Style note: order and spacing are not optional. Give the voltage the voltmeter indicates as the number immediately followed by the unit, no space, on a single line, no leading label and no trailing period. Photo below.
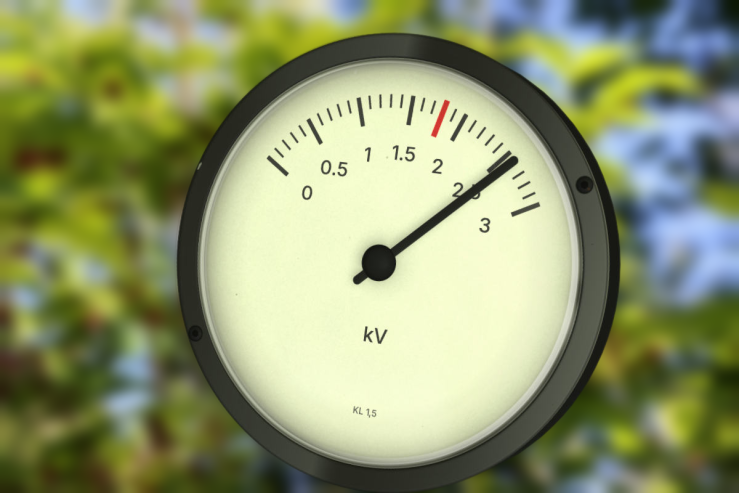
2.6kV
